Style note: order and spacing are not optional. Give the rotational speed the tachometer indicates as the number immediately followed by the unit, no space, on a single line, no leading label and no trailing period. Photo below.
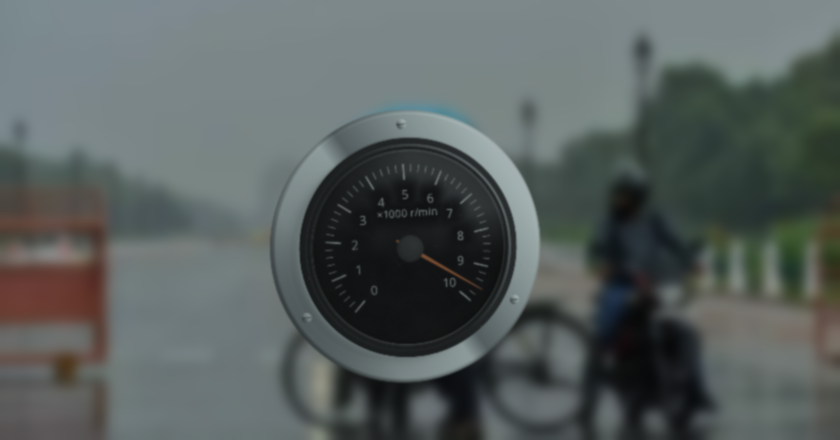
9600rpm
